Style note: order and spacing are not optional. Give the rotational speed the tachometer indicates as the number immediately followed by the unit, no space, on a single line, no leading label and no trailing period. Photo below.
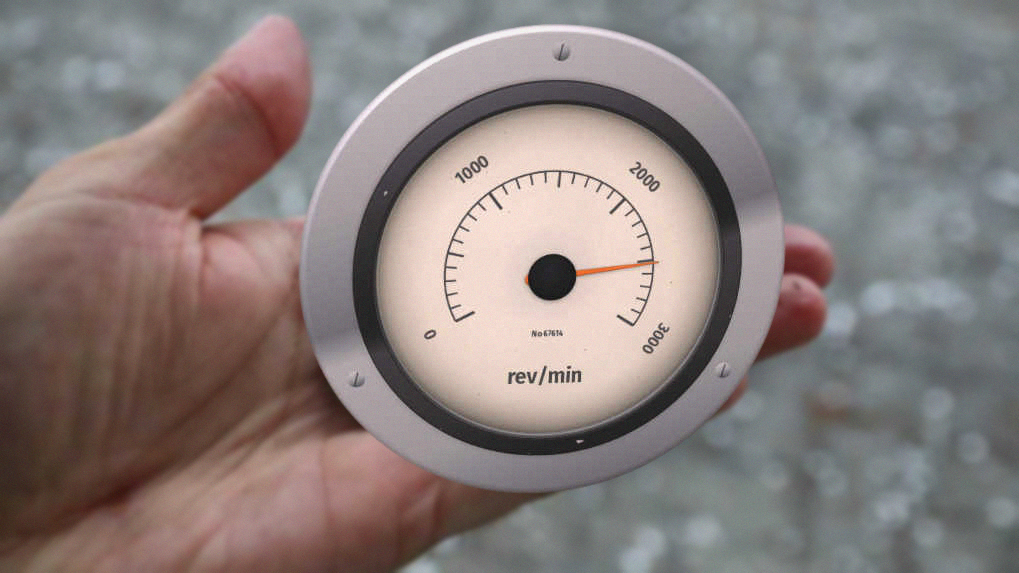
2500rpm
